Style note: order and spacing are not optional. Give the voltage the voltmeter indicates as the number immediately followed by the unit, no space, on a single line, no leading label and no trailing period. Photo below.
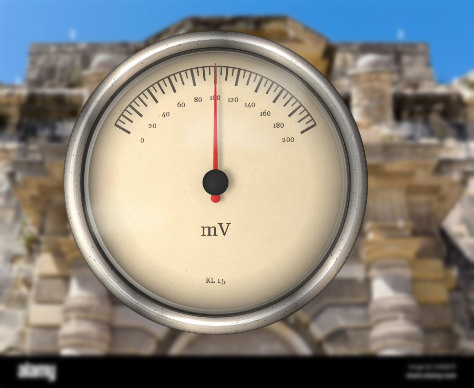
100mV
